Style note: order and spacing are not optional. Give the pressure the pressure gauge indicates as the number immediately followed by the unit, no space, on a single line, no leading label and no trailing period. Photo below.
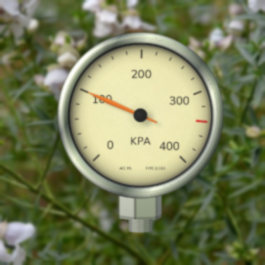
100kPa
